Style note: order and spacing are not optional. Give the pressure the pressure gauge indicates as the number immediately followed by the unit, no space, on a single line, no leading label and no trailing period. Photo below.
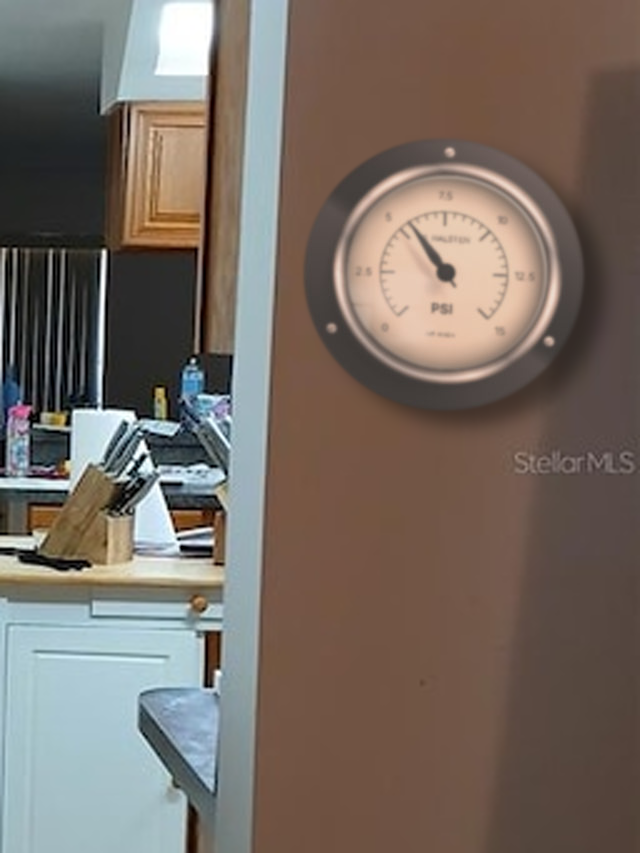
5.5psi
